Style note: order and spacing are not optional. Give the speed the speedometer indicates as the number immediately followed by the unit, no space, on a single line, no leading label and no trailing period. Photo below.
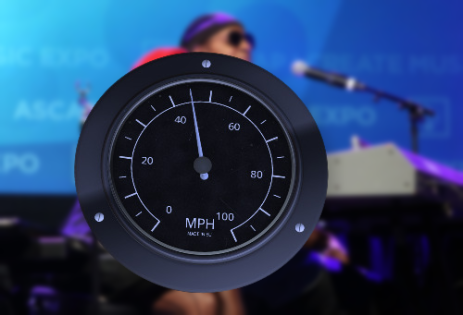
45mph
